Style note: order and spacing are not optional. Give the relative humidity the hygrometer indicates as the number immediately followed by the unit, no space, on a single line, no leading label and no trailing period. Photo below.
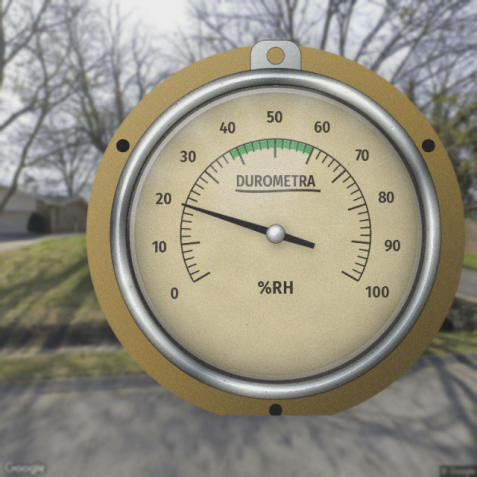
20%
